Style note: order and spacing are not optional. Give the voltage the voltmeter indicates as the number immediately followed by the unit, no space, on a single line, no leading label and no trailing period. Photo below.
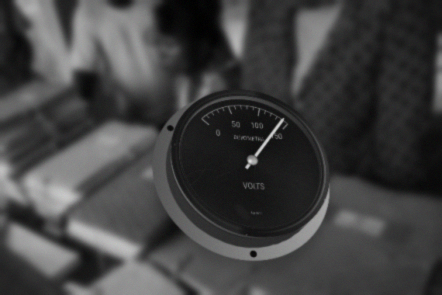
140V
